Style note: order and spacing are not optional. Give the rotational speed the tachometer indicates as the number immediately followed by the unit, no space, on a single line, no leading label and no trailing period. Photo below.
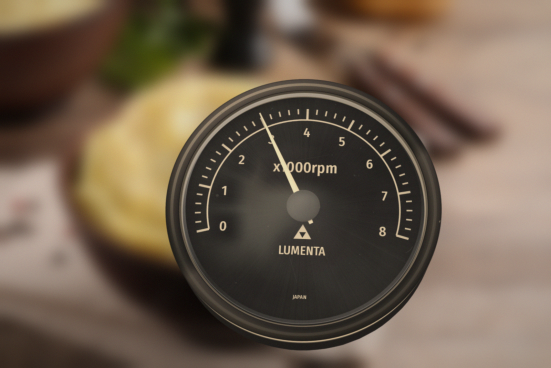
3000rpm
